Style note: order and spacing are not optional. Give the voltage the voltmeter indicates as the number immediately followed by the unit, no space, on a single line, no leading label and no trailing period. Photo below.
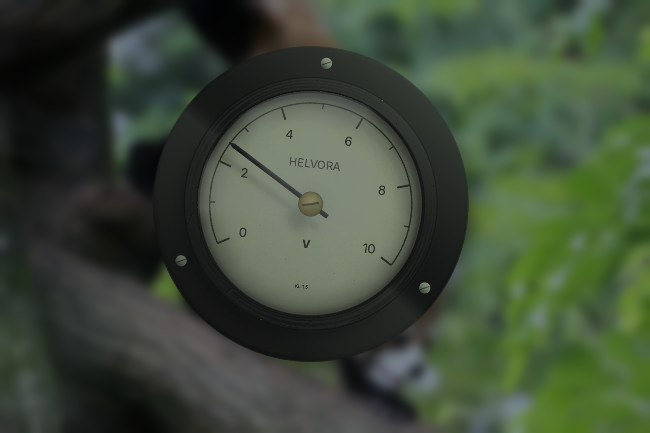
2.5V
